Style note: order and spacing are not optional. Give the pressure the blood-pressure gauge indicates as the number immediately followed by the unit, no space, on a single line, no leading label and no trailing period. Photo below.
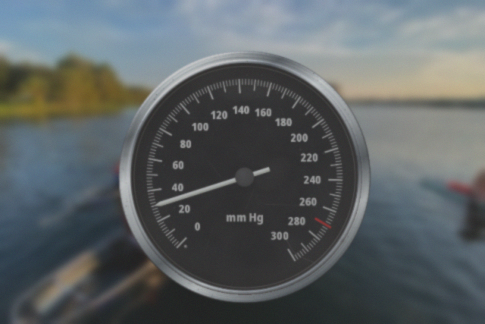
30mmHg
